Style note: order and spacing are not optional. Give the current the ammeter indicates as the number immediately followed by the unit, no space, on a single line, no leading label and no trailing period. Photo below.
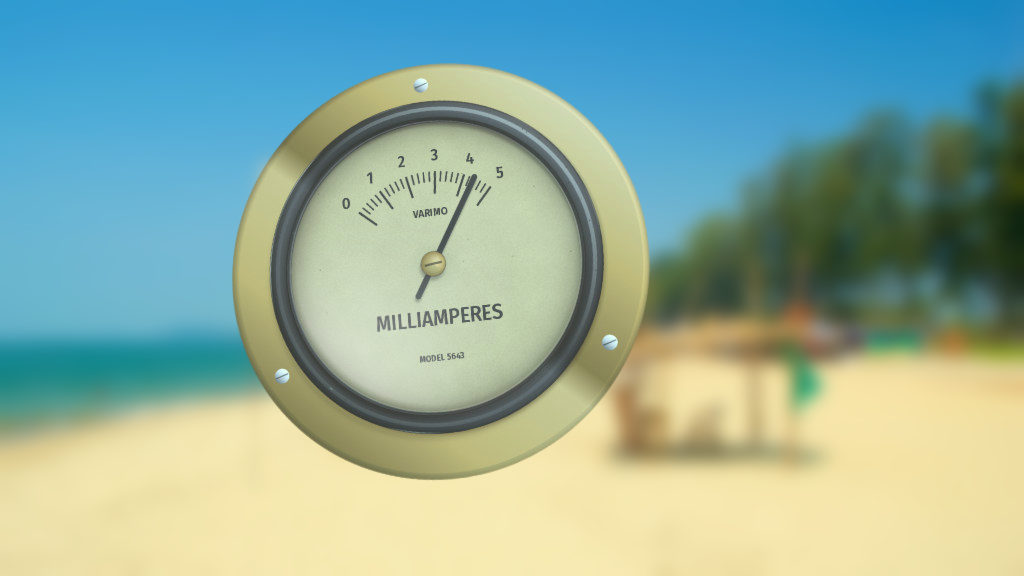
4.4mA
